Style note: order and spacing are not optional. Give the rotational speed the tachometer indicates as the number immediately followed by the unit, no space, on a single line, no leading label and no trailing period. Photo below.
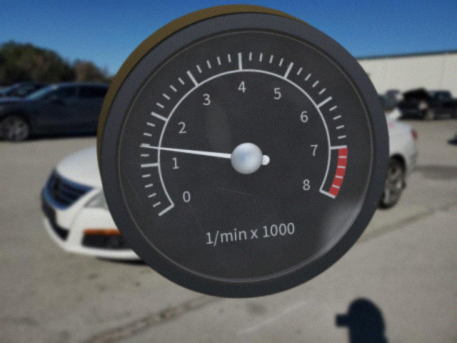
1400rpm
